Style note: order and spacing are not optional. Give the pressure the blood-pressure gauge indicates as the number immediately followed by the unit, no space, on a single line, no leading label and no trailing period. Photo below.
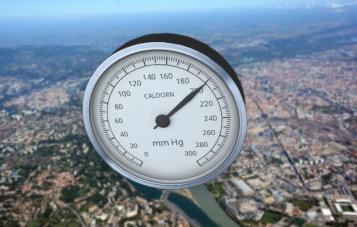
200mmHg
